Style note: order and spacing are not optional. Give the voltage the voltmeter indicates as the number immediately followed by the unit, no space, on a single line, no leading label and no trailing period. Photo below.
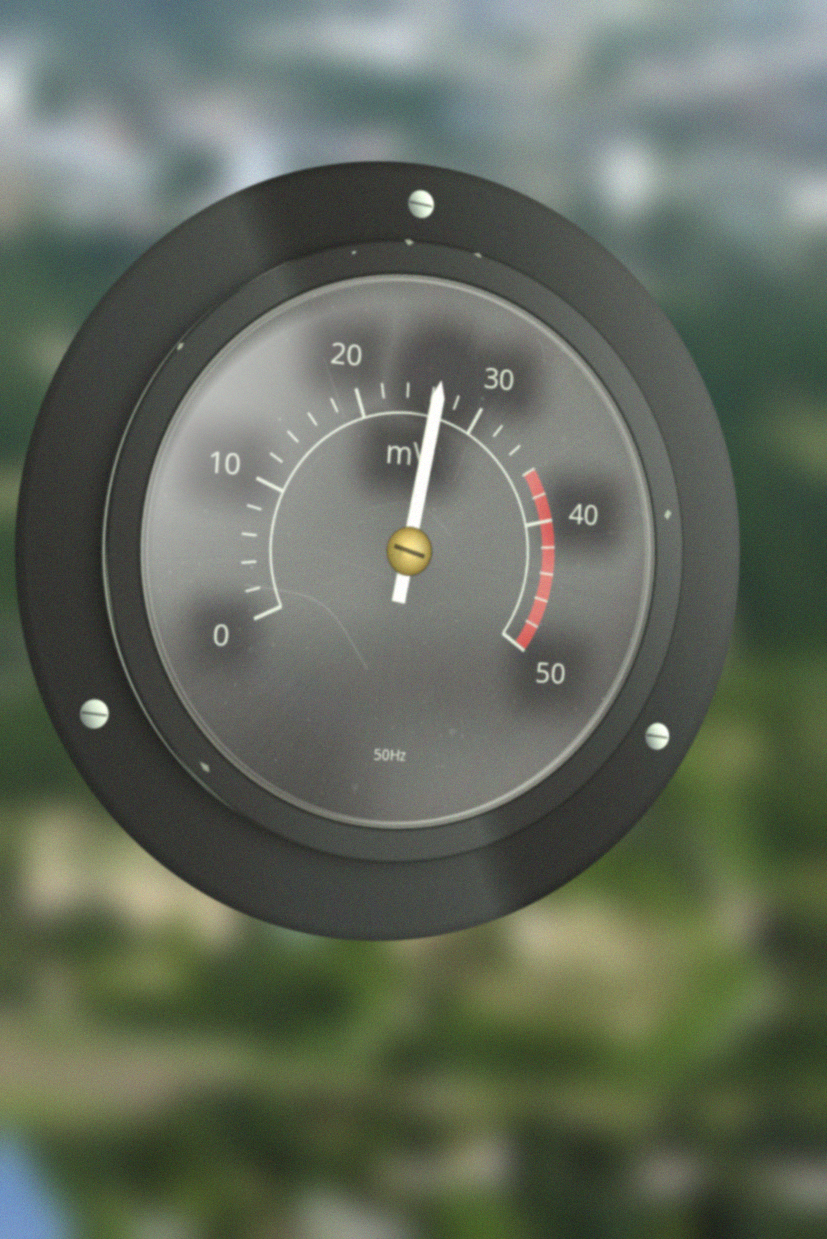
26mV
